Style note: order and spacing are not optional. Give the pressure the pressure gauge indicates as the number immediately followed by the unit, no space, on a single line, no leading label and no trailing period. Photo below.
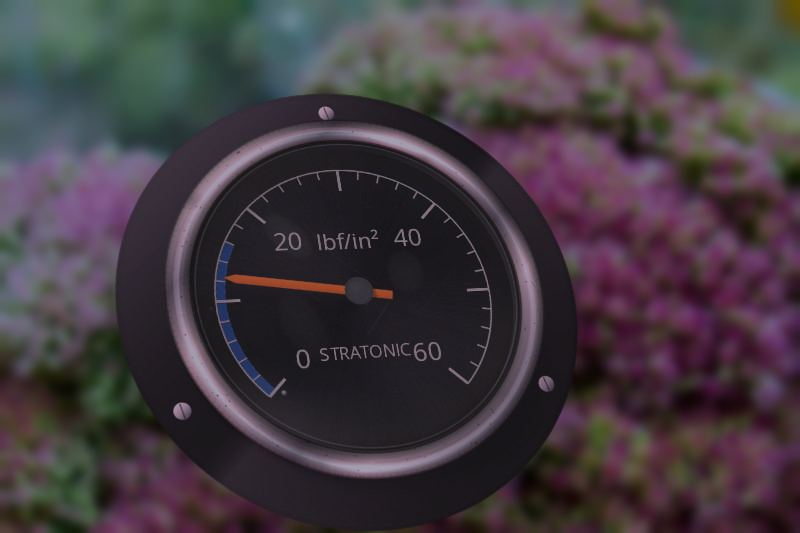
12psi
